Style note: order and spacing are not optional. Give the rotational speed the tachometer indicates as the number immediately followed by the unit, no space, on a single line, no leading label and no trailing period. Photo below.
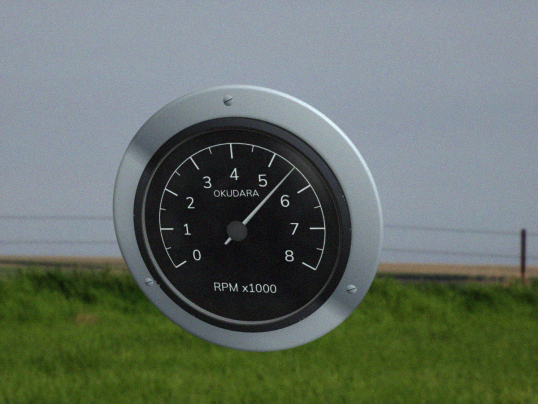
5500rpm
